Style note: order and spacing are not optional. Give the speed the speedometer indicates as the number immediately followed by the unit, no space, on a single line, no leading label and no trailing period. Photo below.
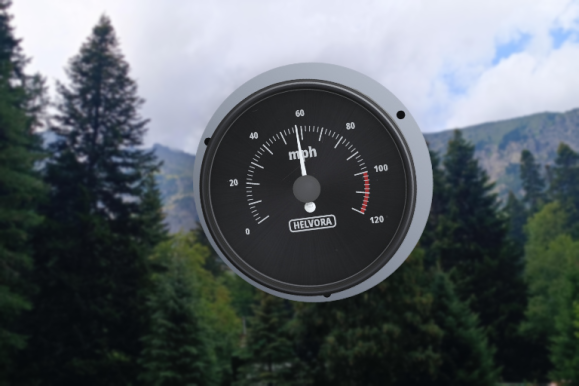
58mph
